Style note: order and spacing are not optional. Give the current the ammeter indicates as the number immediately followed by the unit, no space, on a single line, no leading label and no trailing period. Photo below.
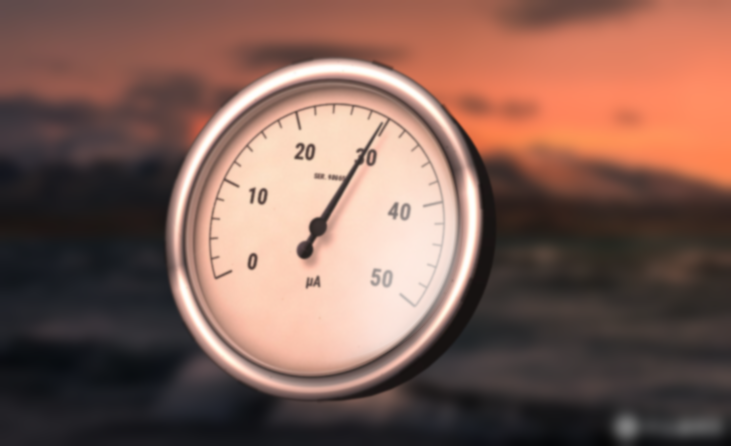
30µA
